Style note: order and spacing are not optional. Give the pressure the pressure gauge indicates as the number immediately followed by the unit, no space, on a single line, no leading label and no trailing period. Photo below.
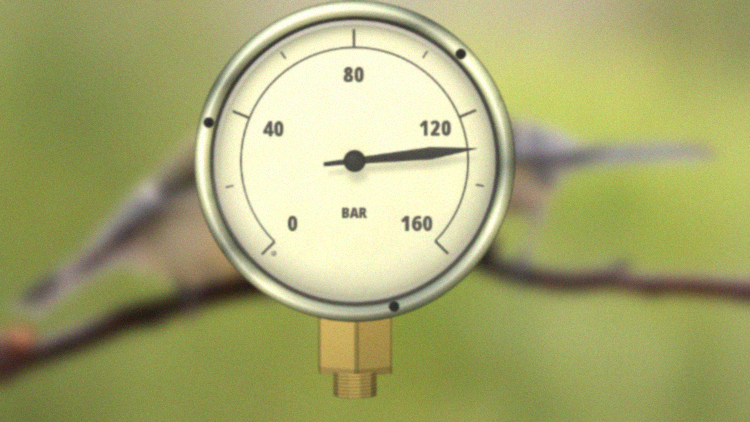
130bar
